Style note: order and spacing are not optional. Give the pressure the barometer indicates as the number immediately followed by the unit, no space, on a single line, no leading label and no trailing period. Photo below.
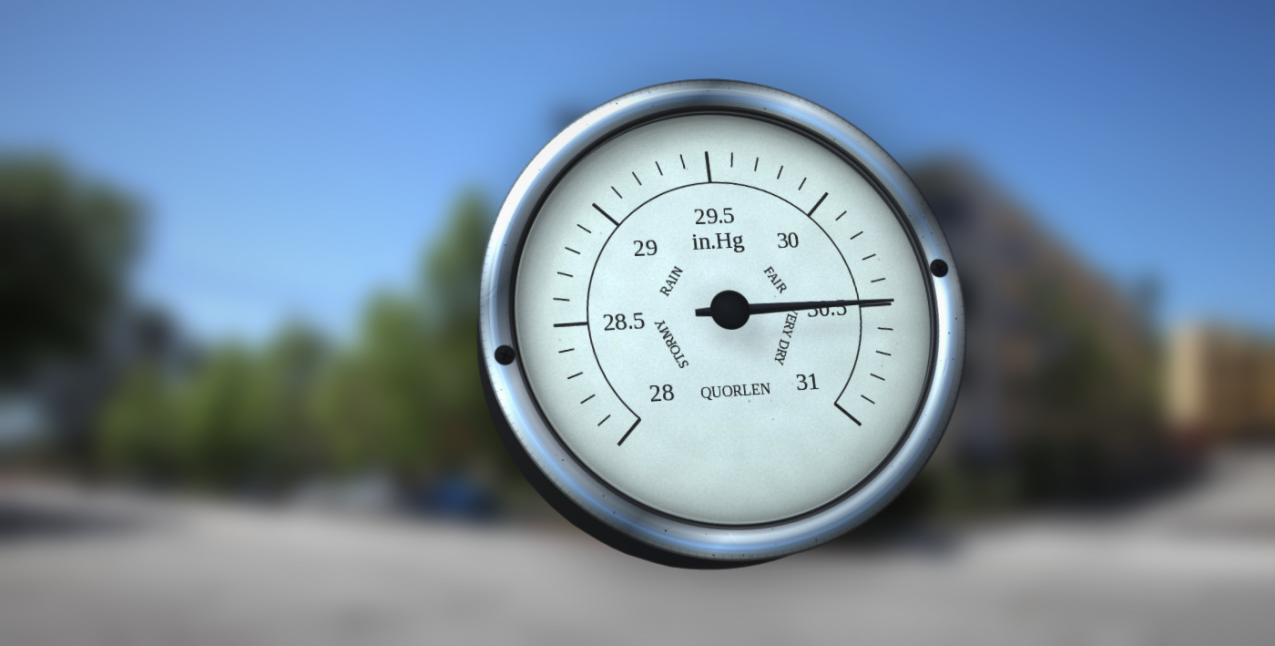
30.5inHg
